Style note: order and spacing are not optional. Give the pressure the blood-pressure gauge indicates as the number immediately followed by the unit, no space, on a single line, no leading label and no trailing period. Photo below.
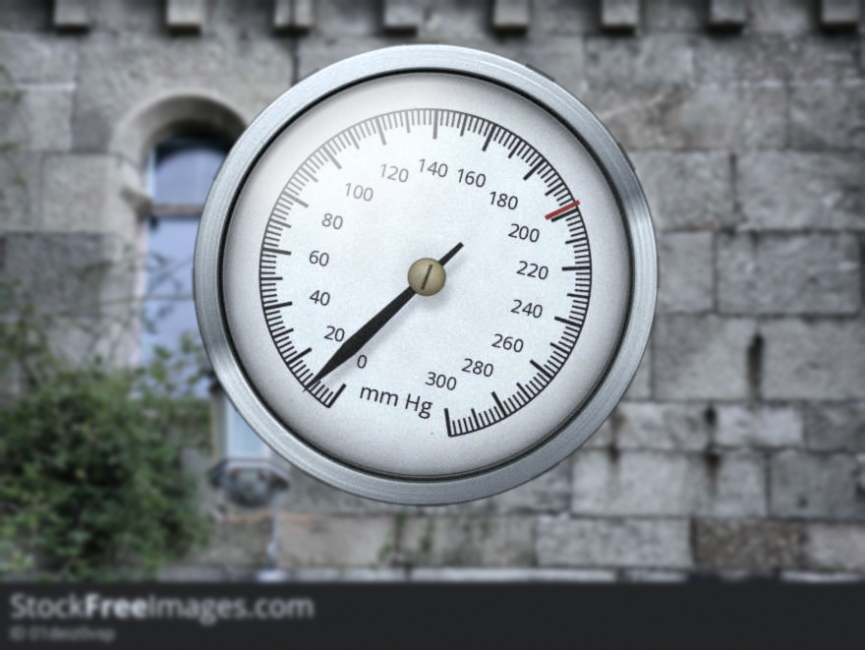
10mmHg
